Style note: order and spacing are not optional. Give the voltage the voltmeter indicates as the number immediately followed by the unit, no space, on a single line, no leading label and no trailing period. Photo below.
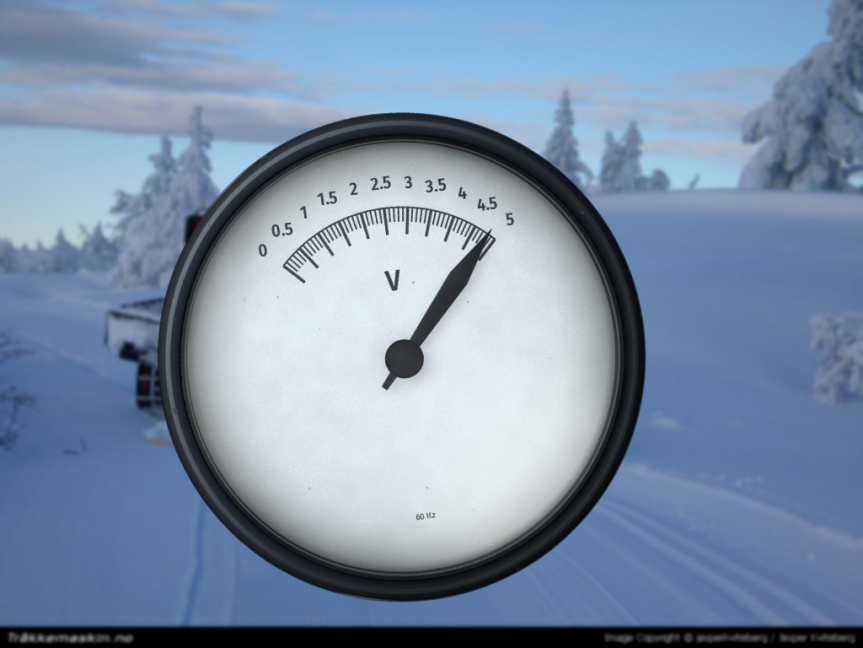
4.8V
